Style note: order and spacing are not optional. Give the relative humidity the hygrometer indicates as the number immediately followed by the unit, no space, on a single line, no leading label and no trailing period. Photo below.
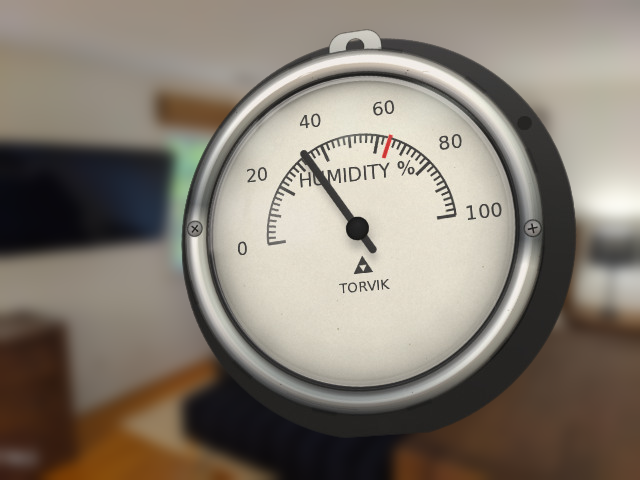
34%
